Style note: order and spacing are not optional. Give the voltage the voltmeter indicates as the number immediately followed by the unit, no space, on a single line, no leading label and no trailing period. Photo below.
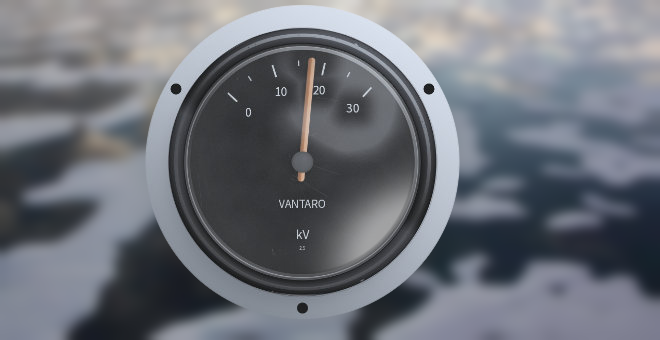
17.5kV
